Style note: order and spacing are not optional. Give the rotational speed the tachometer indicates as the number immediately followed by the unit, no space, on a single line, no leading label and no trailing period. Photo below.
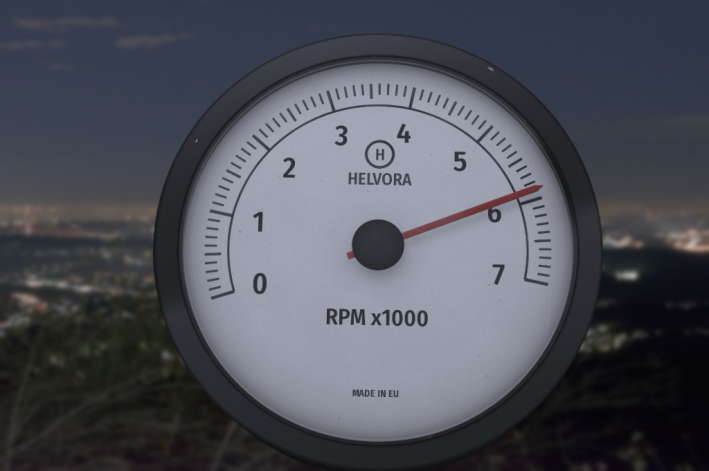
5900rpm
